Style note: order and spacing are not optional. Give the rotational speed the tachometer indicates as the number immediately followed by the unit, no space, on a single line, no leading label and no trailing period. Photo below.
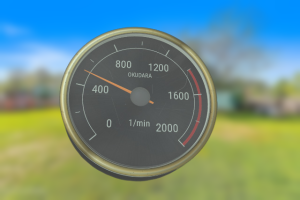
500rpm
